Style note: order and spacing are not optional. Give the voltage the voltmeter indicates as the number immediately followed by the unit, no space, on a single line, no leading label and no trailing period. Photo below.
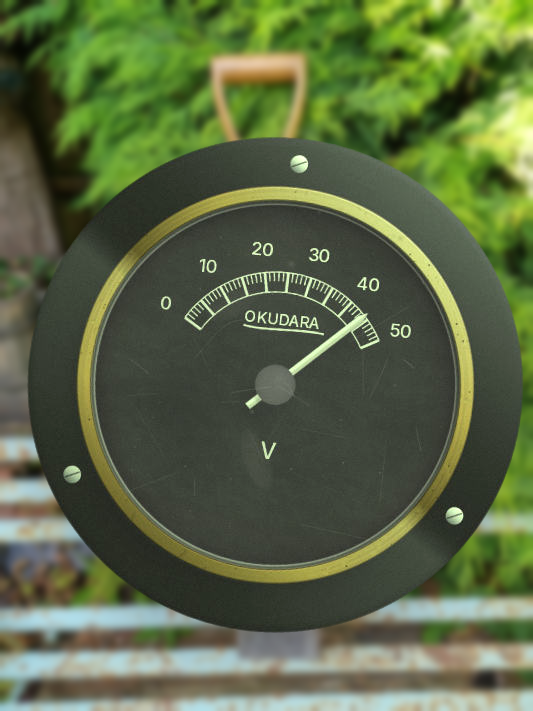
44V
